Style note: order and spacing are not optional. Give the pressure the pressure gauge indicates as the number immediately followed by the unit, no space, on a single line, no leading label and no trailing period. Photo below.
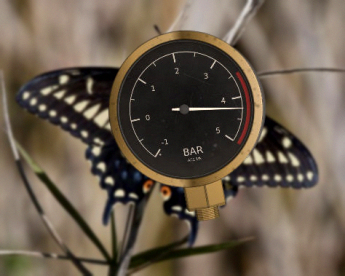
4.25bar
